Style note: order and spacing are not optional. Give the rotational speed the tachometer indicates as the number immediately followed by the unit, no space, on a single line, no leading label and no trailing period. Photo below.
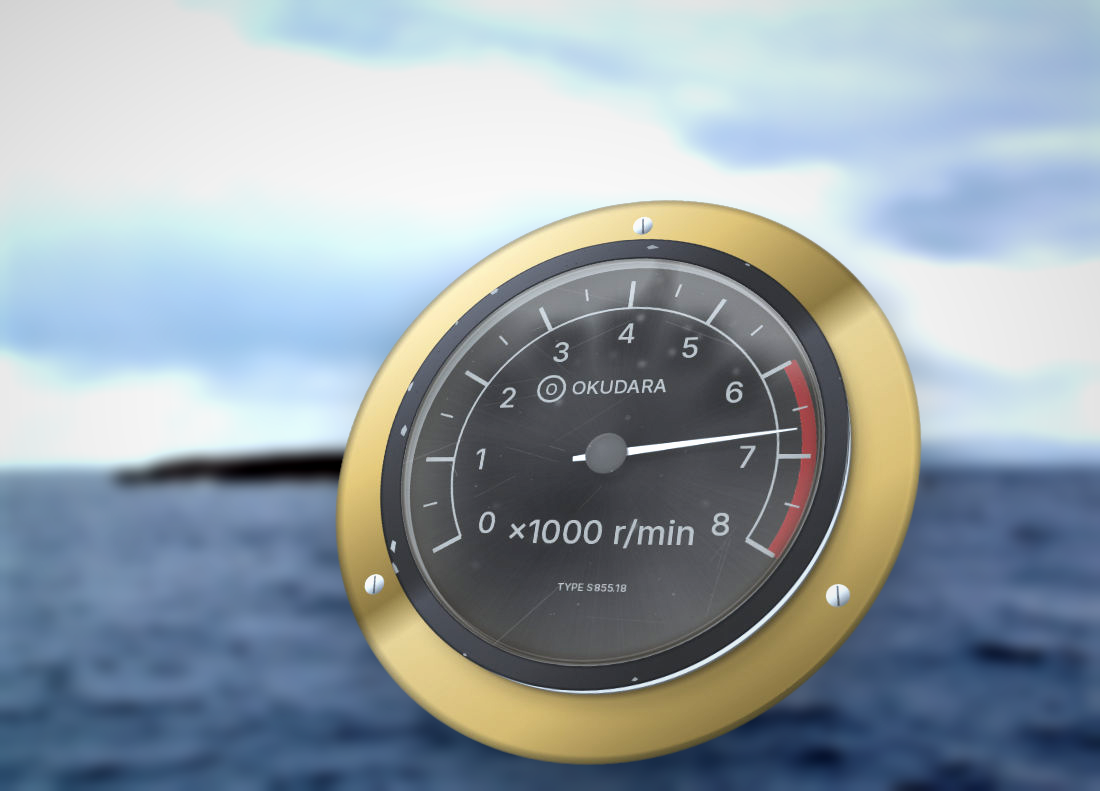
6750rpm
